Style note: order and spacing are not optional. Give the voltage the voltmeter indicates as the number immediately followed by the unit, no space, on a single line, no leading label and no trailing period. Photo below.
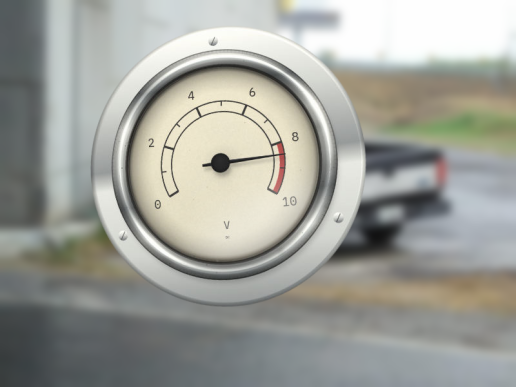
8.5V
